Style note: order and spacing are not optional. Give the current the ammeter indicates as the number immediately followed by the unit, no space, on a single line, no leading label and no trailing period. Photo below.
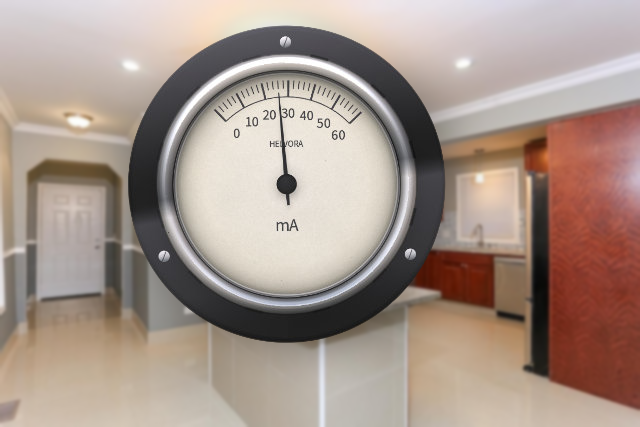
26mA
